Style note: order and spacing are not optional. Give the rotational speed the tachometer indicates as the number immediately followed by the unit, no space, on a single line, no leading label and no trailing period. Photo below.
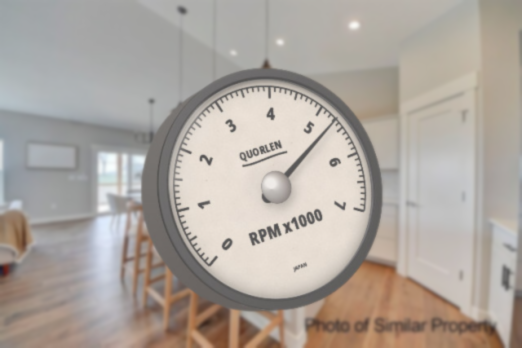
5300rpm
